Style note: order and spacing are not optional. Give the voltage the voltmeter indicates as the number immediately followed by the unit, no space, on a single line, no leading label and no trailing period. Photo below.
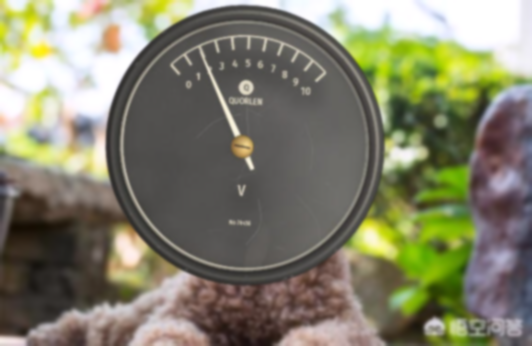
2V
